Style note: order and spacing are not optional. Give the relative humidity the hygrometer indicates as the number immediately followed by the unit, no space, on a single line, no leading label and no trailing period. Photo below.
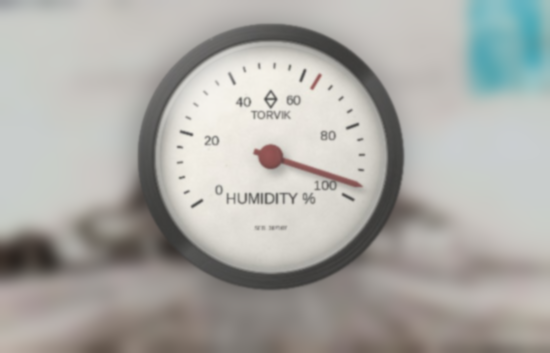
96%
